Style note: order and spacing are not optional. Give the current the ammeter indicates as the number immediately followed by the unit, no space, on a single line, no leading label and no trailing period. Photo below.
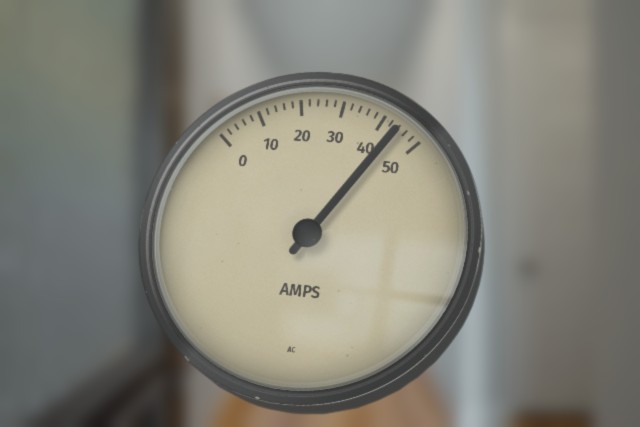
44A
